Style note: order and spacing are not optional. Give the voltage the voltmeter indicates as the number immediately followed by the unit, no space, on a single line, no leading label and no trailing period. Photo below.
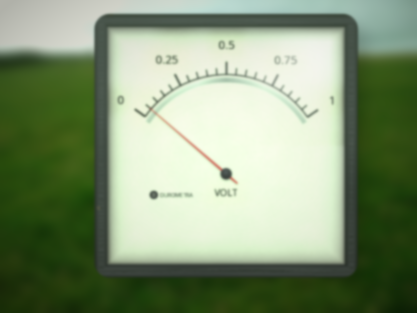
0.05V
